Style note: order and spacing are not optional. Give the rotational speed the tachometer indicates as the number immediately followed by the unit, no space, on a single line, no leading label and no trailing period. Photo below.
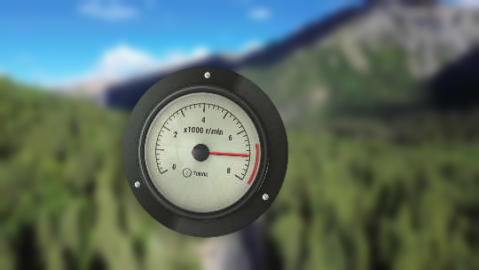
7000rpm
